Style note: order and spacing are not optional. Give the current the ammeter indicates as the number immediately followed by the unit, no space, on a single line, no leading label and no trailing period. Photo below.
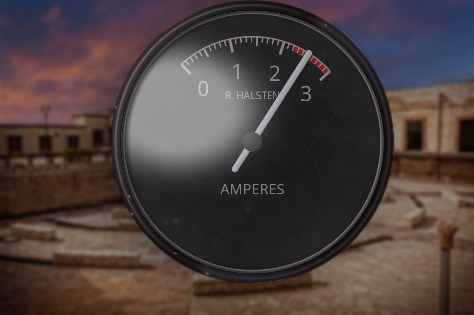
2.5A
